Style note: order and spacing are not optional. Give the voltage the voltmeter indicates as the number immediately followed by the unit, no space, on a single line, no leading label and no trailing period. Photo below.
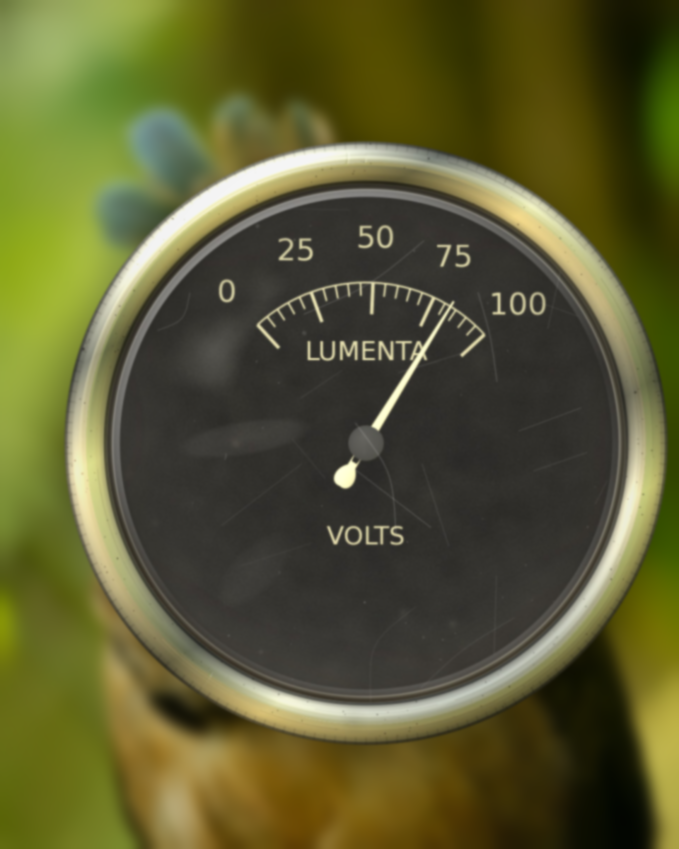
82.5V
